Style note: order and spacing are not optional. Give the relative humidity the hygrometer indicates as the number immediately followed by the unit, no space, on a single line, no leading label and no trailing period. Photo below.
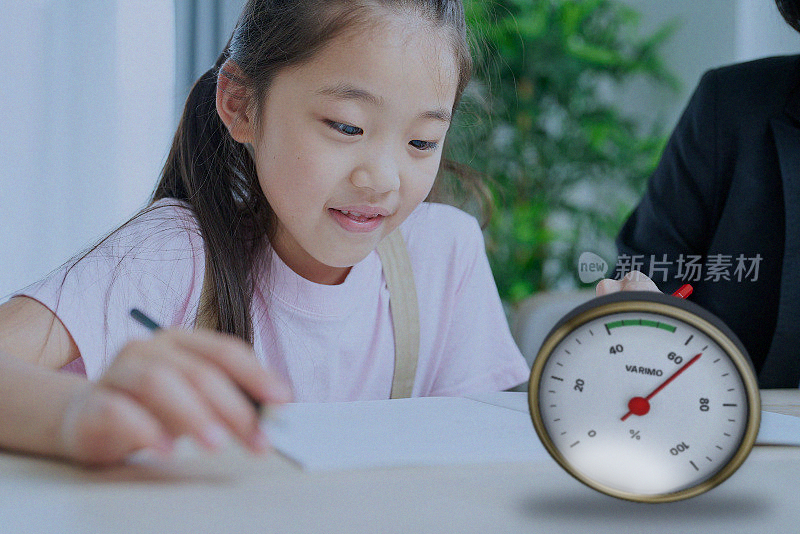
64%
